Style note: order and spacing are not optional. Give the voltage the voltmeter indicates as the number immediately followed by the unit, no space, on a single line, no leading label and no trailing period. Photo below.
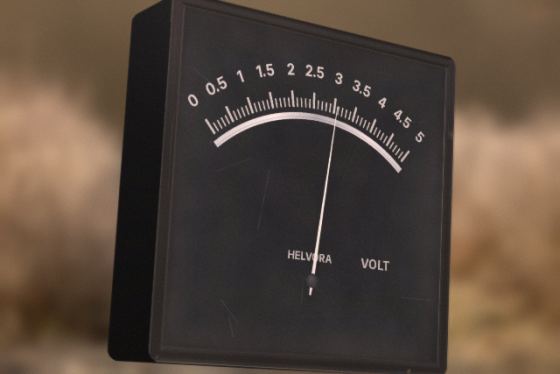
3V
